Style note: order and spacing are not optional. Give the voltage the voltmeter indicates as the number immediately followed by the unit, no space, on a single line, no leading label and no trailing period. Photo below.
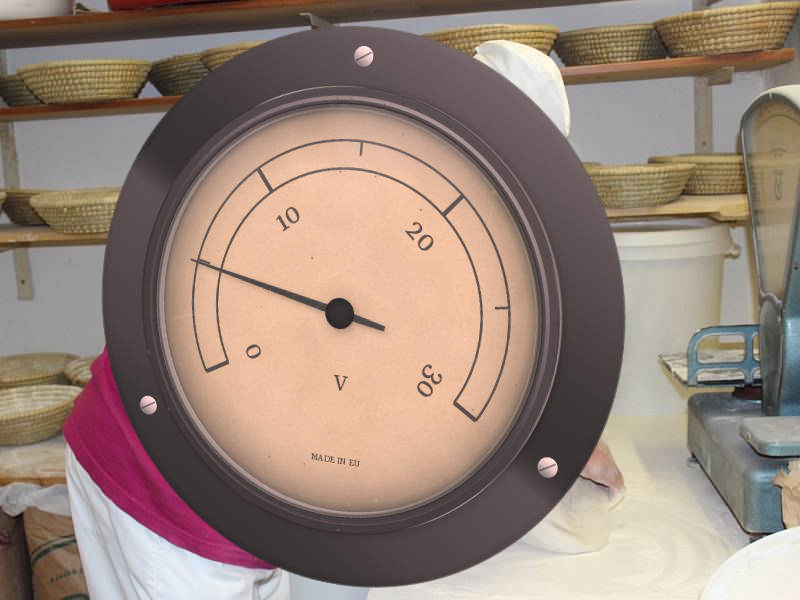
5V
